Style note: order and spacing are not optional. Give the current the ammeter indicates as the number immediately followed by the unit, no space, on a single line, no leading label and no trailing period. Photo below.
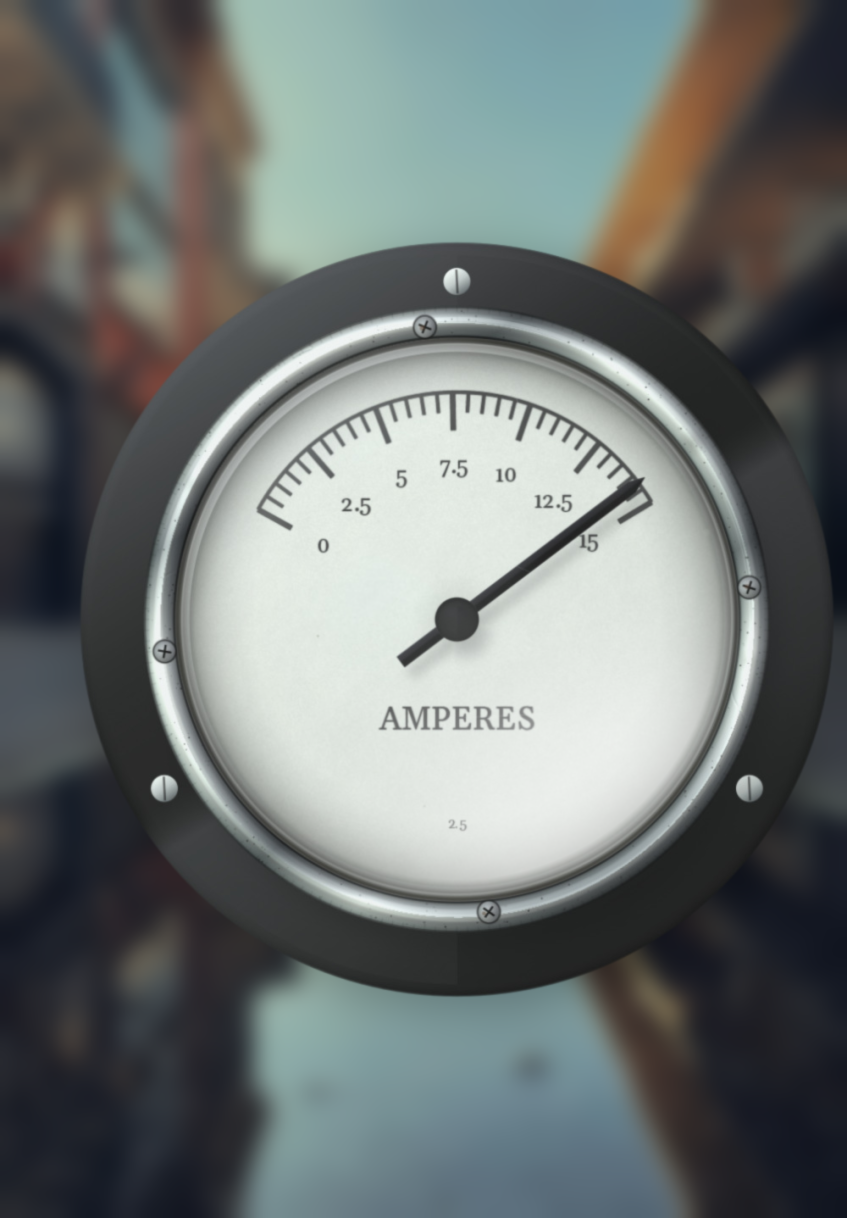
14.25A
